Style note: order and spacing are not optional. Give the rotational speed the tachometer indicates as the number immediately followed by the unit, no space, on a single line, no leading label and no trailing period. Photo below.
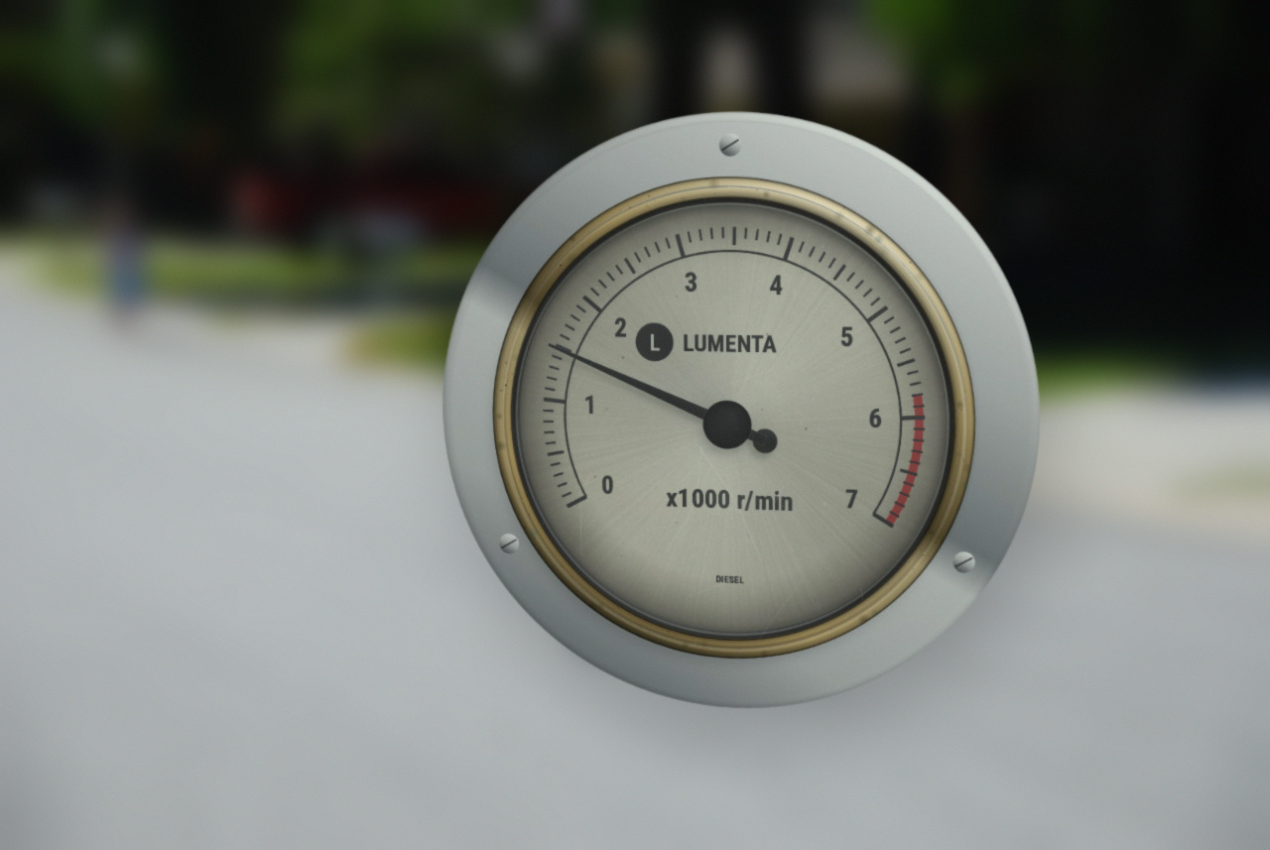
1500rpm
